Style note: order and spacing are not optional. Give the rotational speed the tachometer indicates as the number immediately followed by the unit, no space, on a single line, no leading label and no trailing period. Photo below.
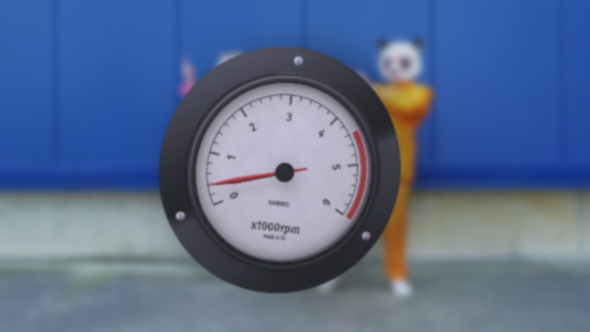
400rpm
